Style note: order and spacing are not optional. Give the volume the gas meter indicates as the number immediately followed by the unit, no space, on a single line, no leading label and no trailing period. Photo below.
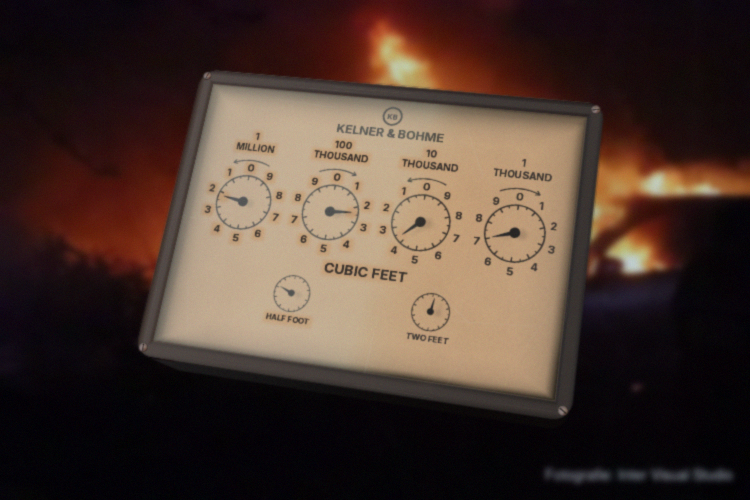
223700ft³
